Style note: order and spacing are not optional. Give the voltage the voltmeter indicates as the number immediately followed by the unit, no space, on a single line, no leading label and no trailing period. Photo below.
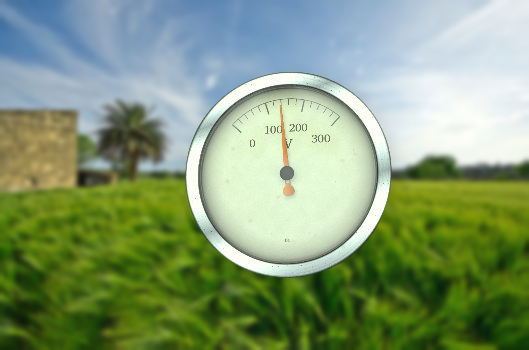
140V
